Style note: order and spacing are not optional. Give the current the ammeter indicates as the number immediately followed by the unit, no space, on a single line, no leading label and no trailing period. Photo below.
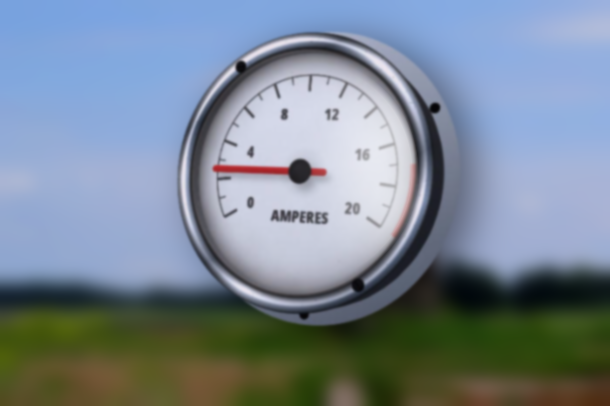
2.5A
